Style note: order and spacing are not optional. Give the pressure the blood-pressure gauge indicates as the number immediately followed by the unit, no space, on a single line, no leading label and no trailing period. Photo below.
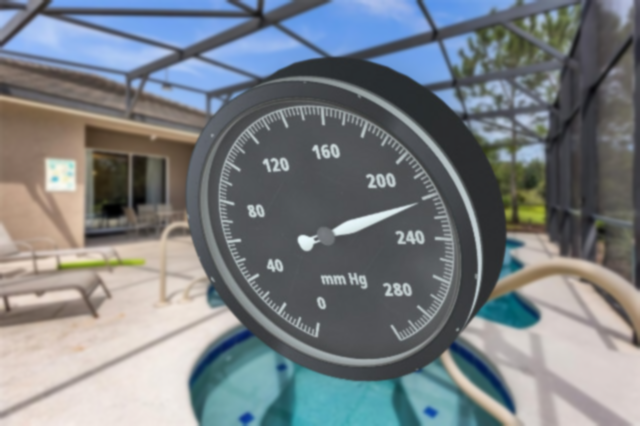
220mmHg
